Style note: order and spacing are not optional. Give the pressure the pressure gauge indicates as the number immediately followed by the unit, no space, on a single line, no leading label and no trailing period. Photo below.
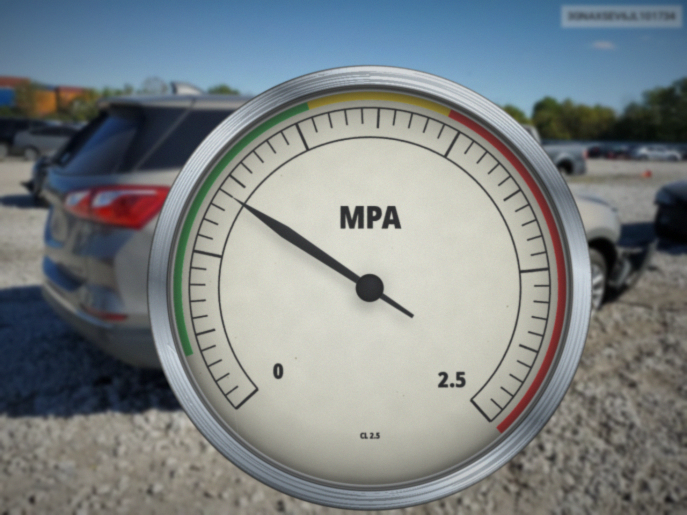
0.7MPa
